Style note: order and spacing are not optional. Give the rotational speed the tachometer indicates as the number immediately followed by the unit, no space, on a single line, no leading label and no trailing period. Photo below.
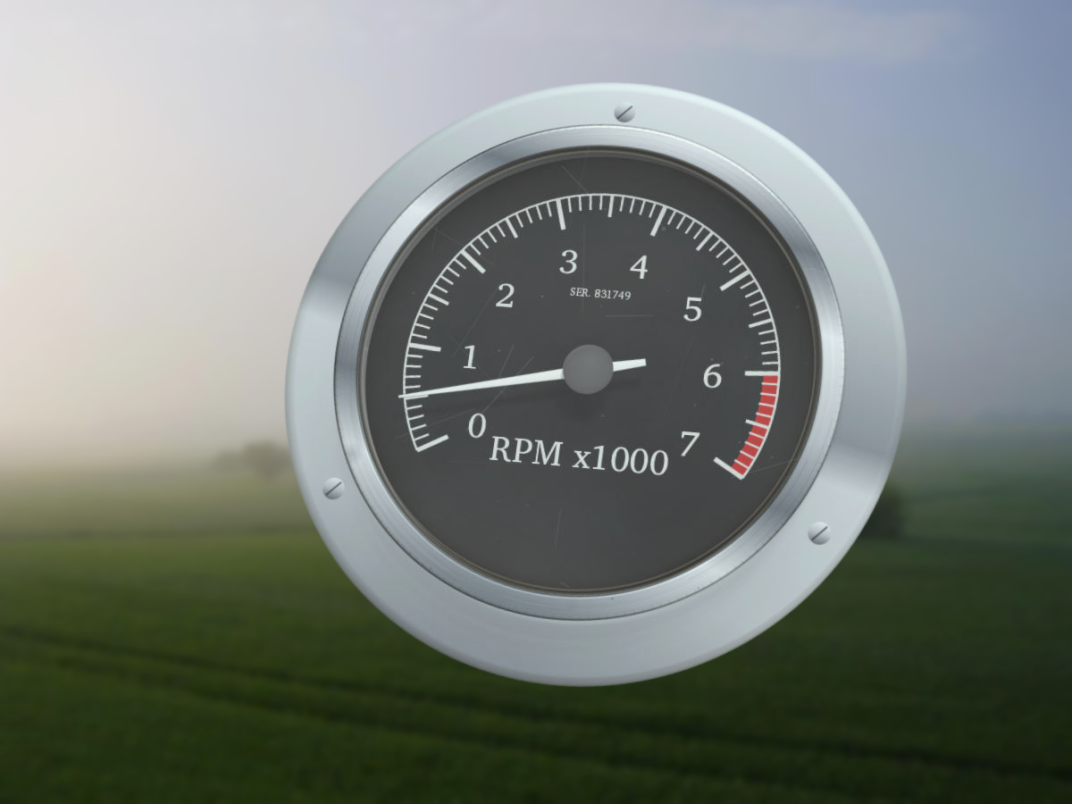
500rpm
